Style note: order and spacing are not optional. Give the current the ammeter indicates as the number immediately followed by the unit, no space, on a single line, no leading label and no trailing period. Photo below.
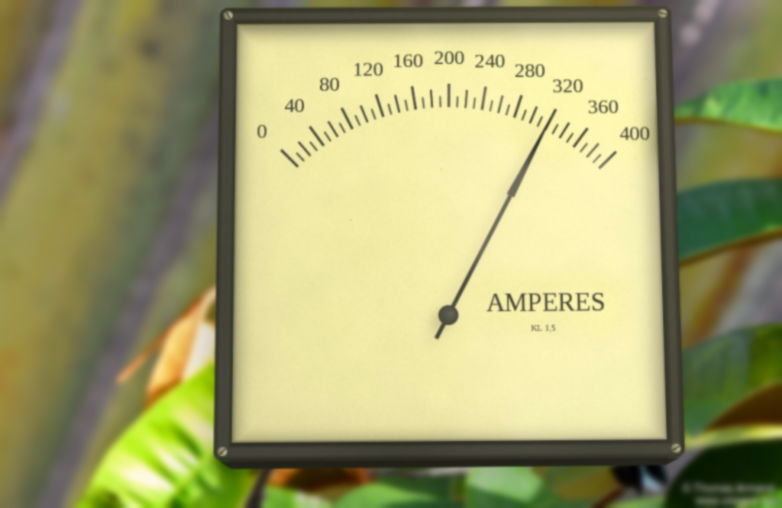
320A
